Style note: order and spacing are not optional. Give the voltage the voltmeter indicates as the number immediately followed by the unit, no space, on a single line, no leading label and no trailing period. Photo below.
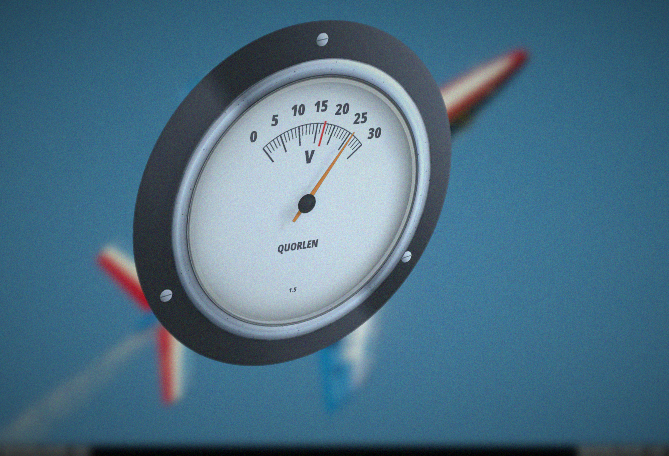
25V
